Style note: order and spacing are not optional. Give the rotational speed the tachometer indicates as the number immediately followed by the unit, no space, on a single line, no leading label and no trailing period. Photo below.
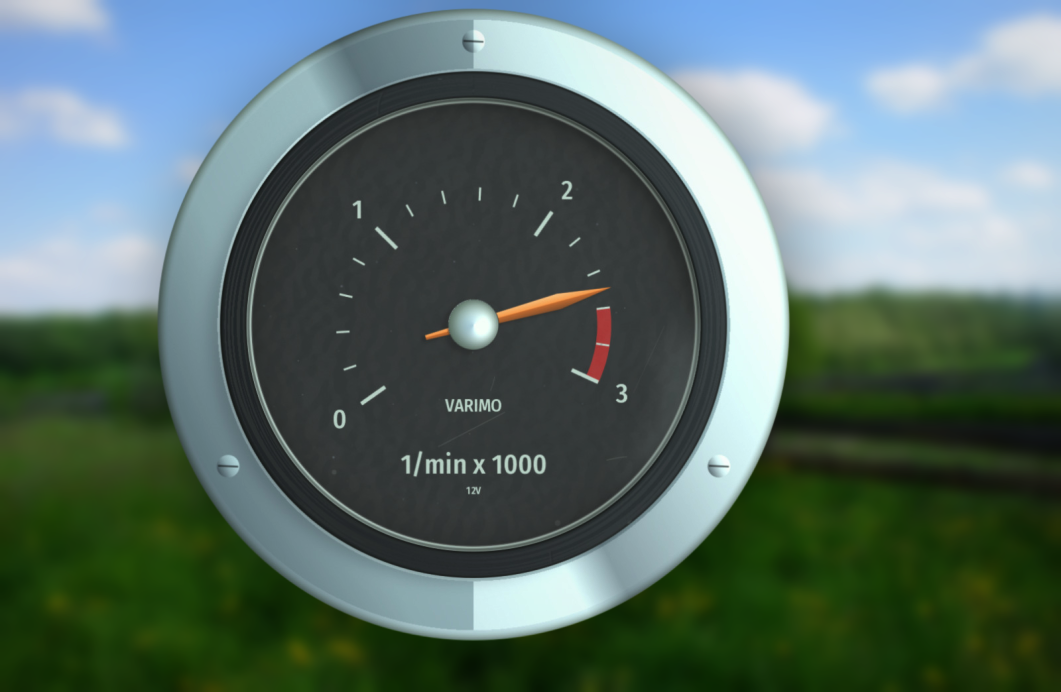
2500rpm
